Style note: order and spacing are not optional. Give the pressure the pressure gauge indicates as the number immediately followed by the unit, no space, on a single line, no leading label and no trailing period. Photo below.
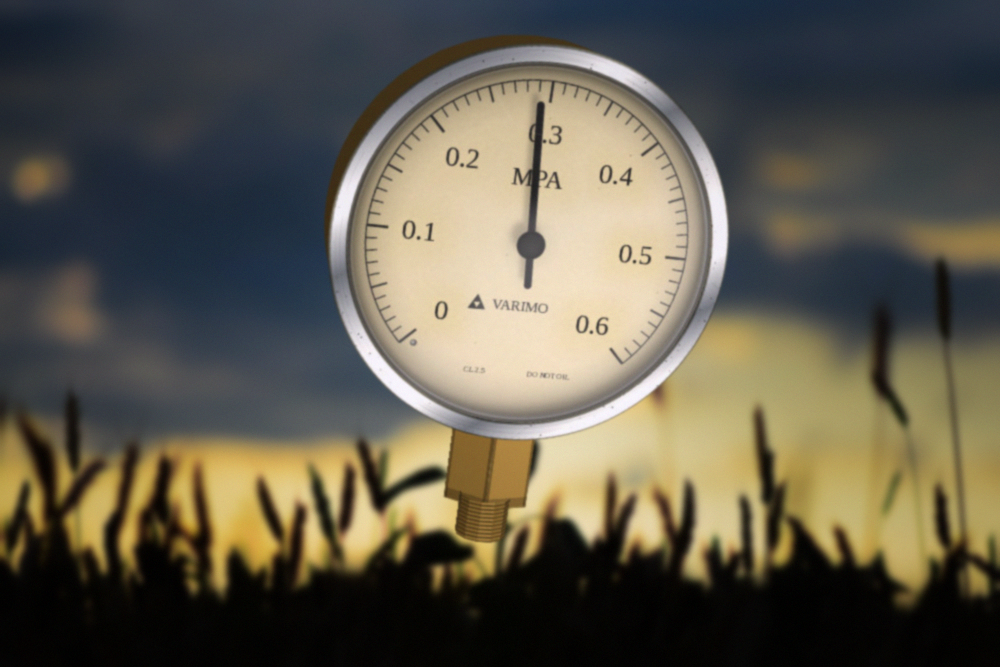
0.29MPa
